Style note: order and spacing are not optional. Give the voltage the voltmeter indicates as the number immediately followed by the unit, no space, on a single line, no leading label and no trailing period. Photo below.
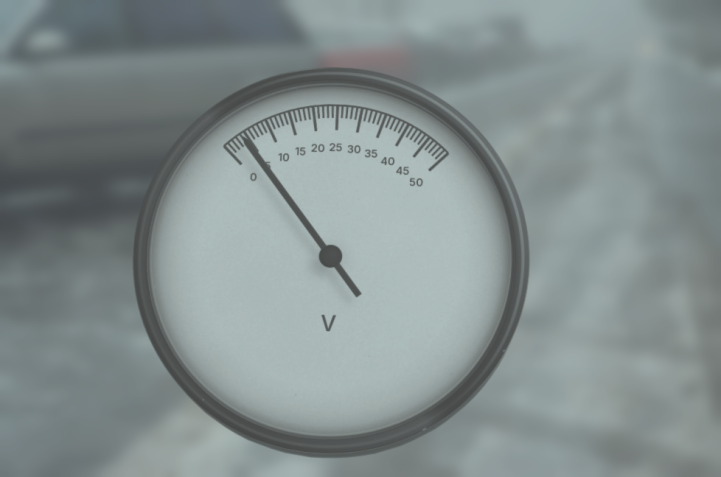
4V
